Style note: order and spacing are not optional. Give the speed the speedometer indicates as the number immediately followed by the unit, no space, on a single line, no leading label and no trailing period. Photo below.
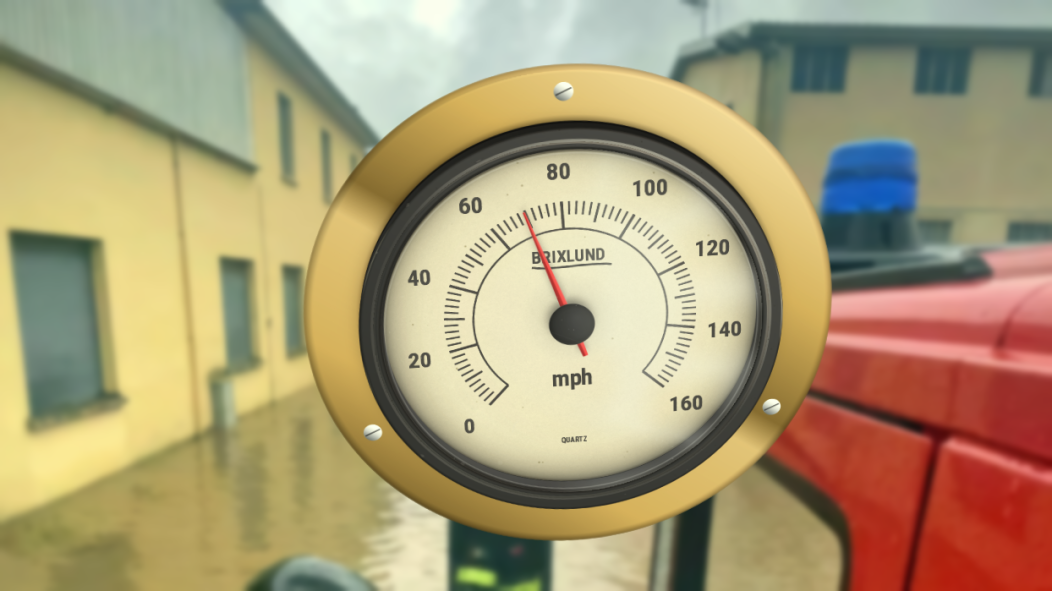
70mph
